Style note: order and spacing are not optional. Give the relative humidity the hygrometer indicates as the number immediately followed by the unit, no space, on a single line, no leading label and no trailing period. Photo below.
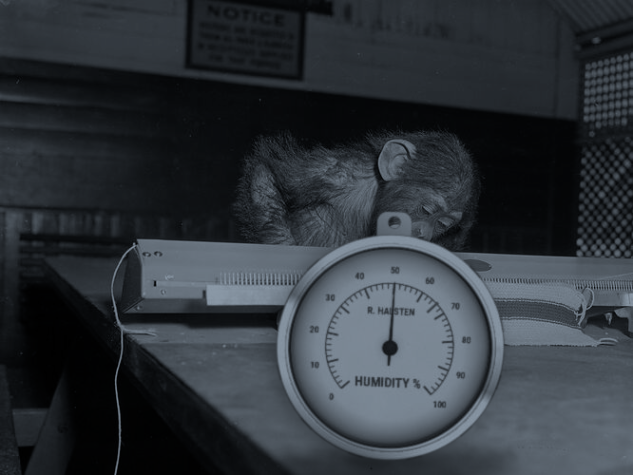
50%
